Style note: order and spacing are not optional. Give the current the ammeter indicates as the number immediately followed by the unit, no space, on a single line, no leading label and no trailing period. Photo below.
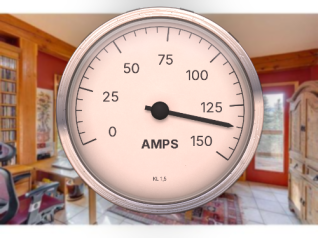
135A
